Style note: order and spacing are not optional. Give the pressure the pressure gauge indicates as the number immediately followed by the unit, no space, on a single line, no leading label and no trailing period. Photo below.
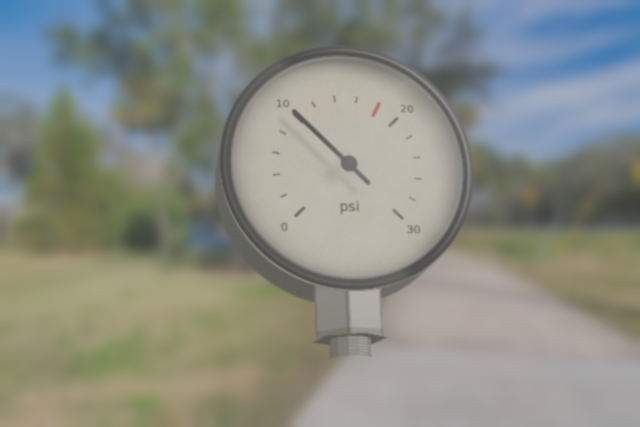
10psi
